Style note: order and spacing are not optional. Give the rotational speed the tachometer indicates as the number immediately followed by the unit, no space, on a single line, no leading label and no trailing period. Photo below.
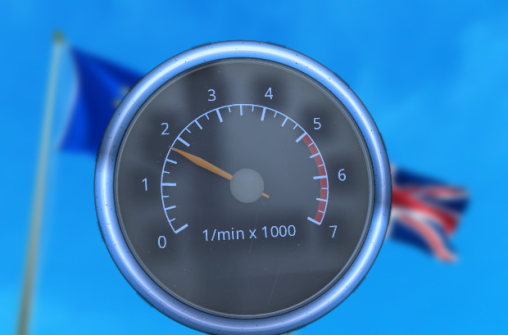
1750rpm
